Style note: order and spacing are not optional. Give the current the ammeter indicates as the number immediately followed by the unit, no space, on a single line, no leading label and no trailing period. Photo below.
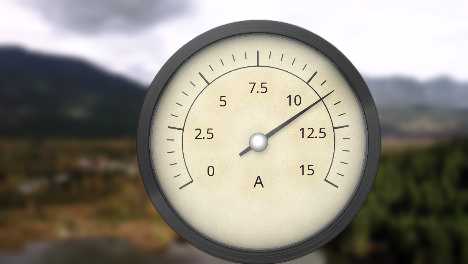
11A
